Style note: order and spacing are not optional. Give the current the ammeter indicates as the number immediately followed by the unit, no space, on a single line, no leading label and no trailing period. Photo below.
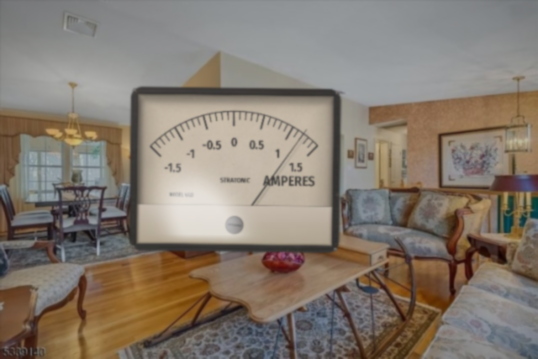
1.2A
